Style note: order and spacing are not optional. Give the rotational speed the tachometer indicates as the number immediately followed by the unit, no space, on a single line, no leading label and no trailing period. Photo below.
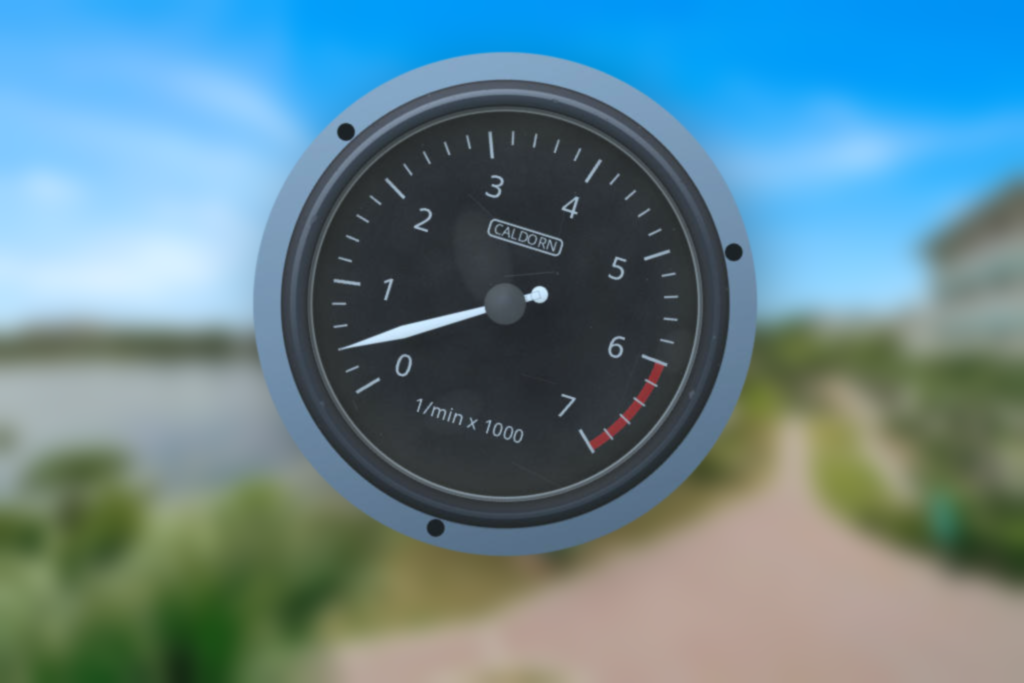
400rpm
